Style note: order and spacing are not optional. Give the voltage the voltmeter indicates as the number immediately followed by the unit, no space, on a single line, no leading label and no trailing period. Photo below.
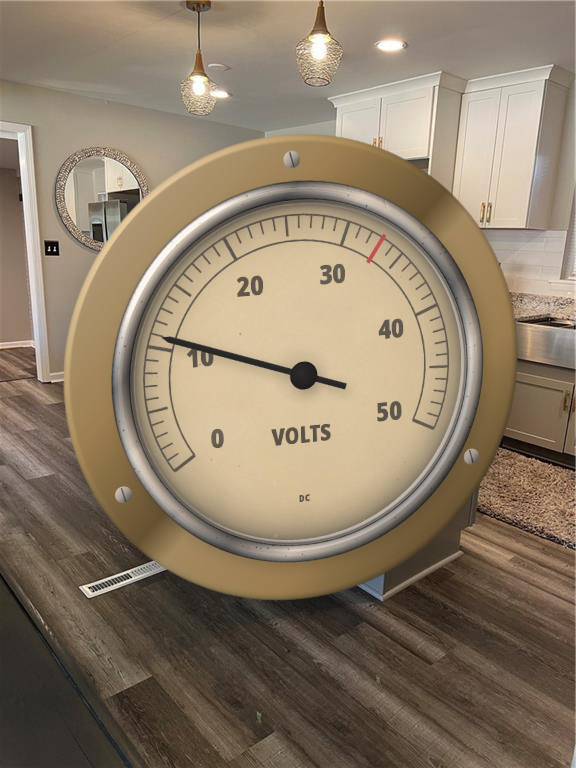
11V
